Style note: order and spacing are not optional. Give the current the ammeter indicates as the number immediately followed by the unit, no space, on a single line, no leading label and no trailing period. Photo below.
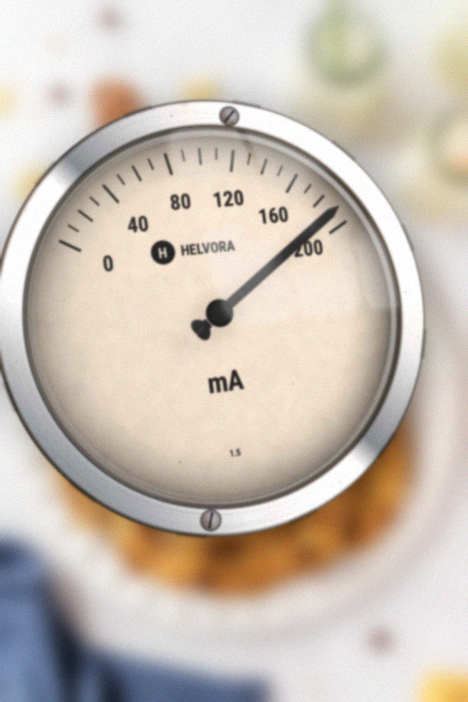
190mA
